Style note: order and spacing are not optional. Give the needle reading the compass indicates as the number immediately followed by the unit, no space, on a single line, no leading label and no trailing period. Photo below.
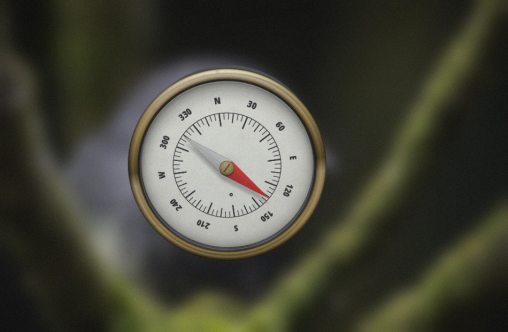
135°
